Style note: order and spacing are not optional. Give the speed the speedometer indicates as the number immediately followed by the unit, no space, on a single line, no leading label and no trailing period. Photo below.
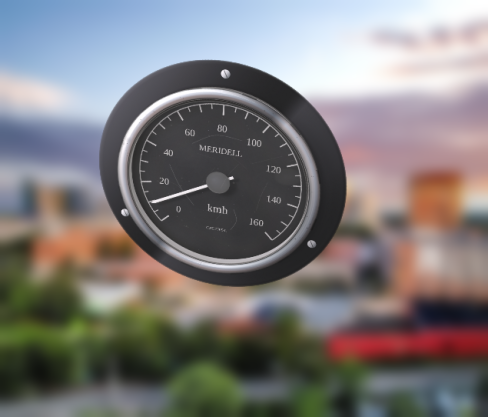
10km/h
